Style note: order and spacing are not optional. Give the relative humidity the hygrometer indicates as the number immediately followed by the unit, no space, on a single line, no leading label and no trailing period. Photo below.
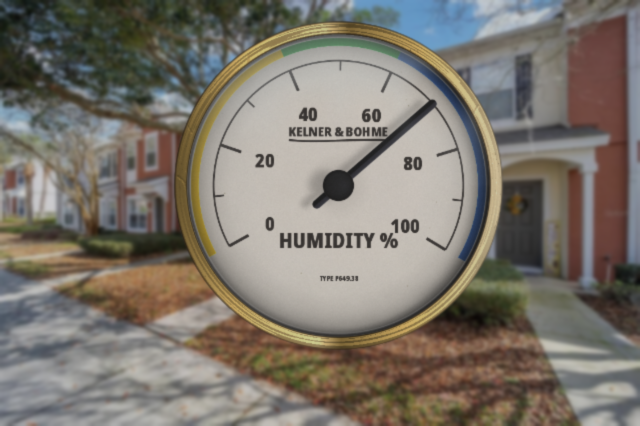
70%
